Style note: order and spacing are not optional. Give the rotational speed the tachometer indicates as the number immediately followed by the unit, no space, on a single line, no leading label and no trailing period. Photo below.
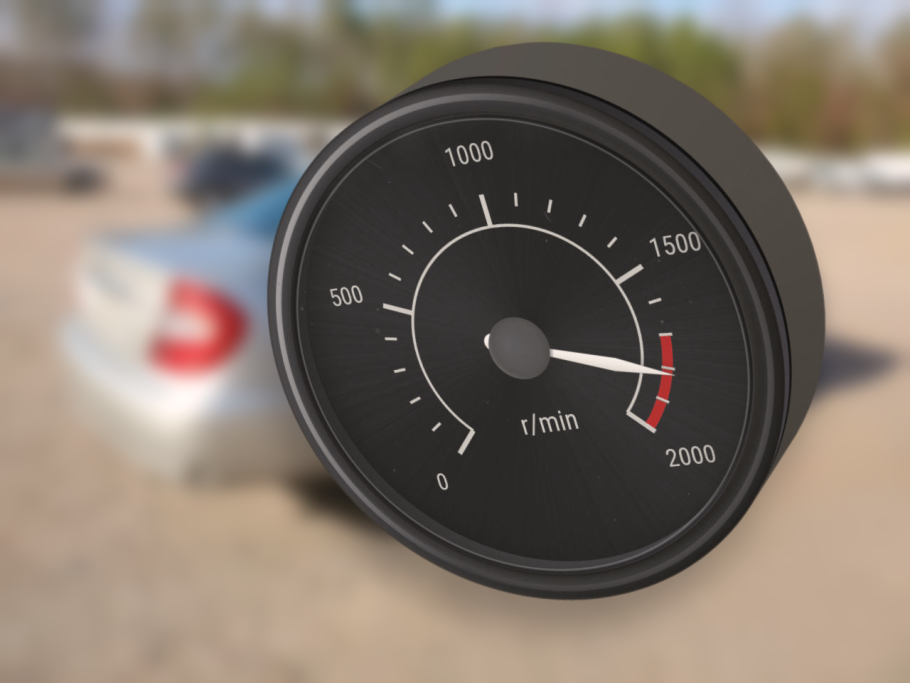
1800rpm
